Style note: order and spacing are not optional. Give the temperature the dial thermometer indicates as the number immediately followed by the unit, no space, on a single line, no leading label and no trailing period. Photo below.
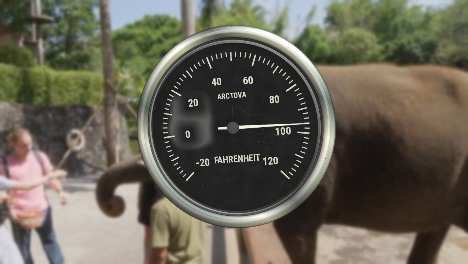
96°F
